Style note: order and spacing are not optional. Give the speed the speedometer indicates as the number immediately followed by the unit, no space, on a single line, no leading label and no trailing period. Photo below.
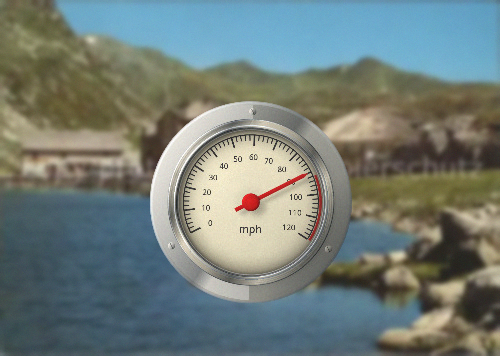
90mph
